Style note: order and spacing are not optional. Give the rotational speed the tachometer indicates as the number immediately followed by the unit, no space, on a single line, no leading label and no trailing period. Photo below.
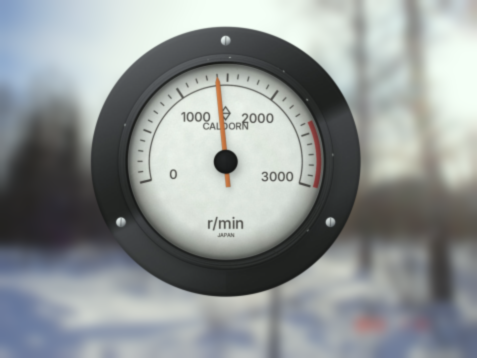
1400rpm
